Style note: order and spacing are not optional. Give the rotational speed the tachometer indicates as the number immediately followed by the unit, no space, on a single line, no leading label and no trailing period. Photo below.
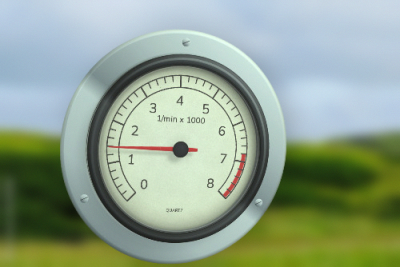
1400rpm
